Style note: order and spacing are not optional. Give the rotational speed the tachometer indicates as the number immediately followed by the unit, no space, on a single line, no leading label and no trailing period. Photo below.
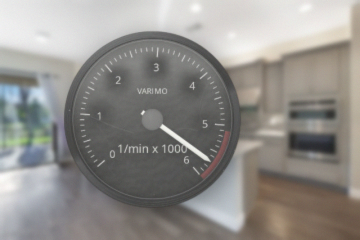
5700rpm
